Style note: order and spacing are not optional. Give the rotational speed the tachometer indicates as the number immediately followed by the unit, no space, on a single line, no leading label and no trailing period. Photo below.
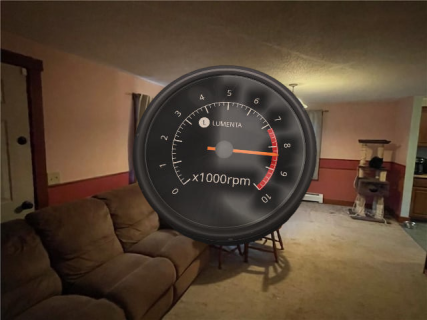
8400rpm
